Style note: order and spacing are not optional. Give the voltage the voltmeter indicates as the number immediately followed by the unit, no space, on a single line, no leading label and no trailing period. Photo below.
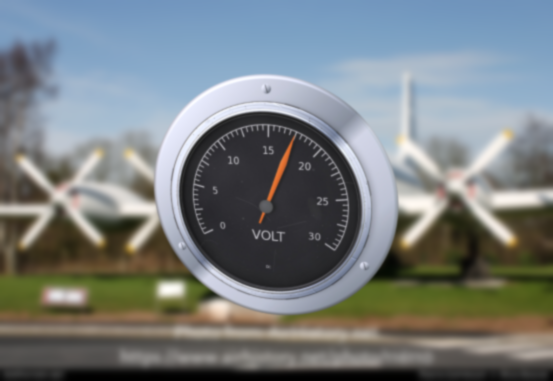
17.5V
